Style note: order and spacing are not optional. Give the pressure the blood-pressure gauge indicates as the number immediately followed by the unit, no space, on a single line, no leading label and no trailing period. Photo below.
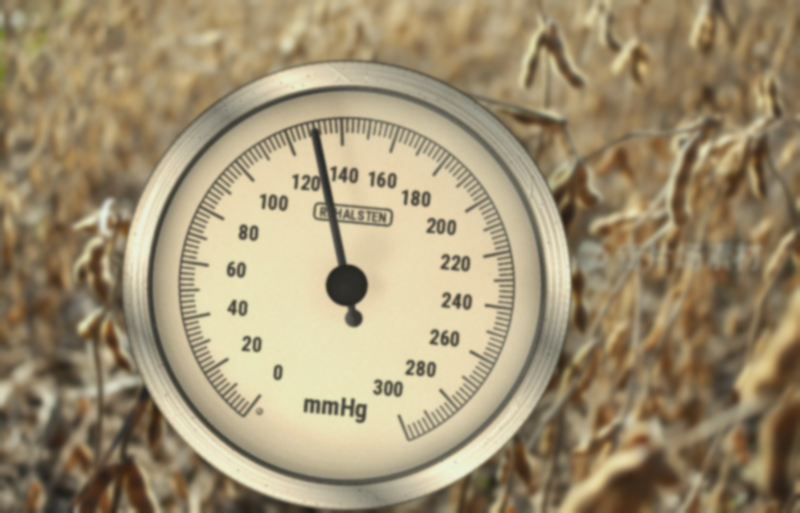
130mmHg
